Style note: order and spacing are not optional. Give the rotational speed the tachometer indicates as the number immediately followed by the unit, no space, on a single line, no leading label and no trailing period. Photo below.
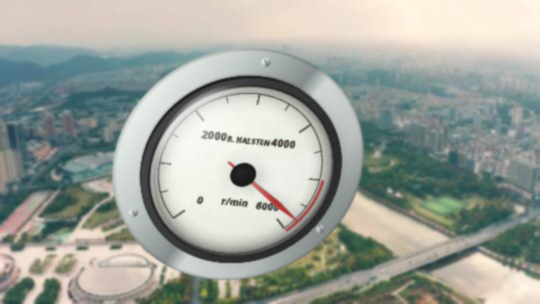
5750rpm
